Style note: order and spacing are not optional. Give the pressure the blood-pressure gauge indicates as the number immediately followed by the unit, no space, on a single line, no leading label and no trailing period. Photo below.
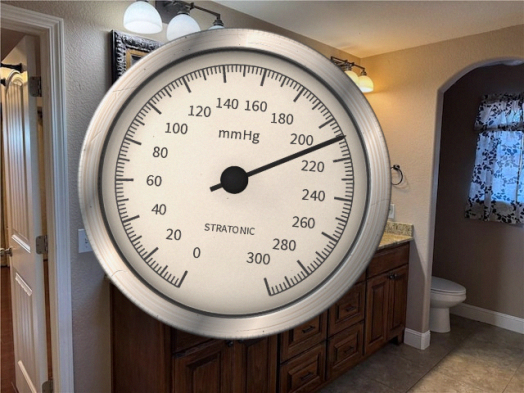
210mmHg
